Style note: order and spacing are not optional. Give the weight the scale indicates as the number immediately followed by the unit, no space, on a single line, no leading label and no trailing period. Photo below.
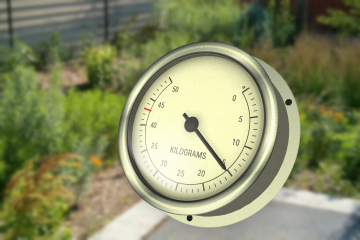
15kg
